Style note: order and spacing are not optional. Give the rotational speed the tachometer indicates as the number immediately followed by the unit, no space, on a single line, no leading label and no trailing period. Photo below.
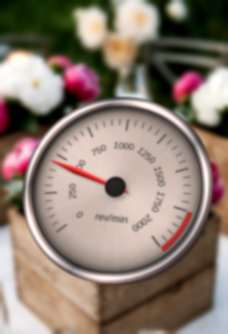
450rpm
